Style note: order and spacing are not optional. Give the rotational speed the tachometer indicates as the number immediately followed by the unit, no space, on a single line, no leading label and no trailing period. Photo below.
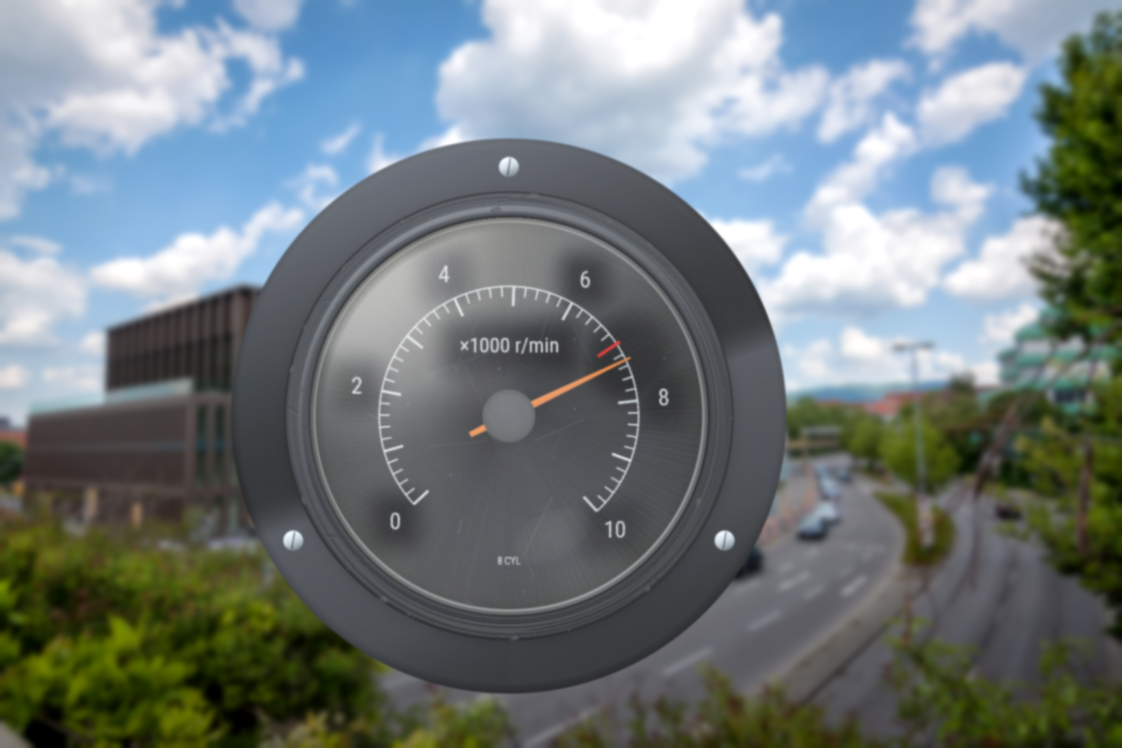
7300rpm
